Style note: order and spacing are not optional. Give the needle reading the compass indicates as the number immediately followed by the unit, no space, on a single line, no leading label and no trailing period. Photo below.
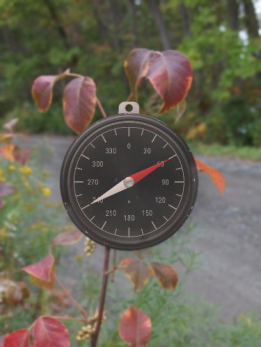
60°
